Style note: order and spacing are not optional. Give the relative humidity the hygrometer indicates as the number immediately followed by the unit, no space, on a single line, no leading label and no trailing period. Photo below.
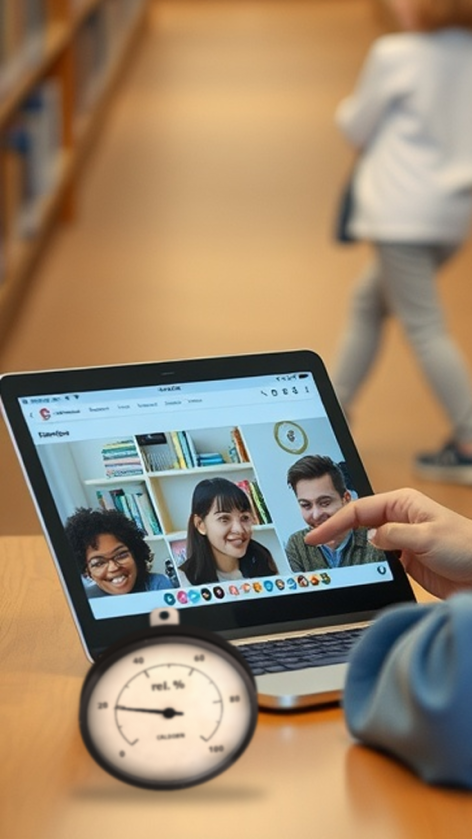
20%
